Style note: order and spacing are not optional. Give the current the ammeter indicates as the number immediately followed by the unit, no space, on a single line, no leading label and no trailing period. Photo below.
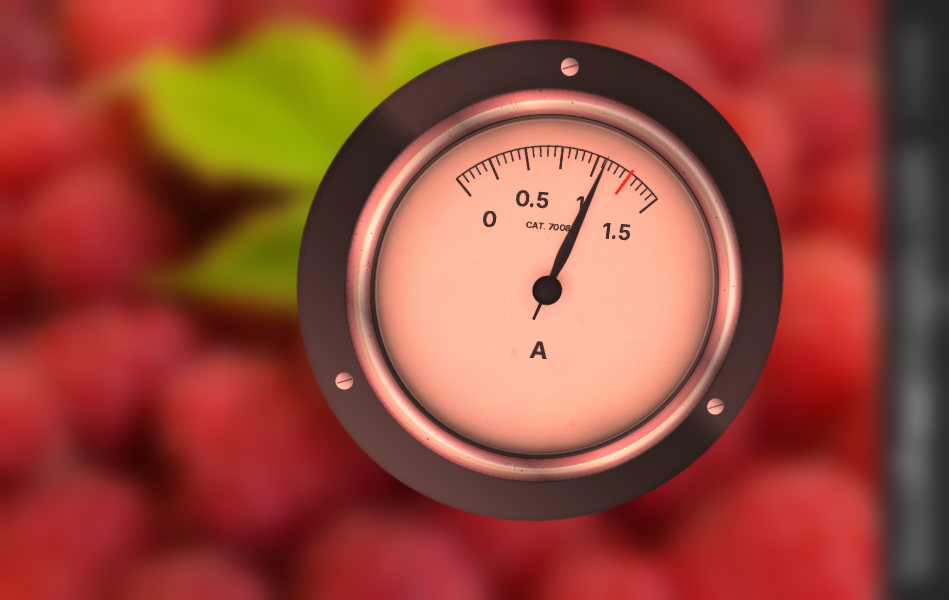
1.05A
